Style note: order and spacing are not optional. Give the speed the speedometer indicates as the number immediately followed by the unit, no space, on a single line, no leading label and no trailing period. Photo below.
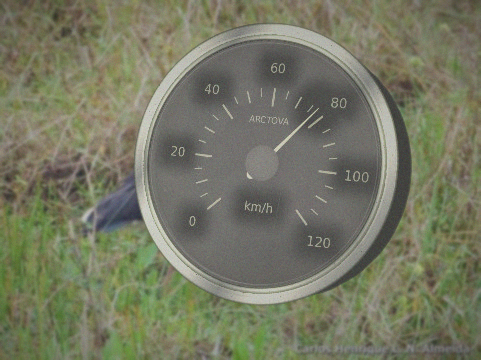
77.5km/h
